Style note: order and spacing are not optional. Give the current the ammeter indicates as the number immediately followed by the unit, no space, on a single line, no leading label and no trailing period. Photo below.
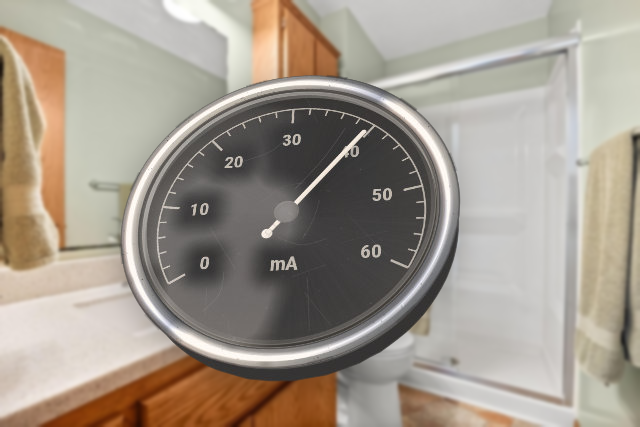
40mA
